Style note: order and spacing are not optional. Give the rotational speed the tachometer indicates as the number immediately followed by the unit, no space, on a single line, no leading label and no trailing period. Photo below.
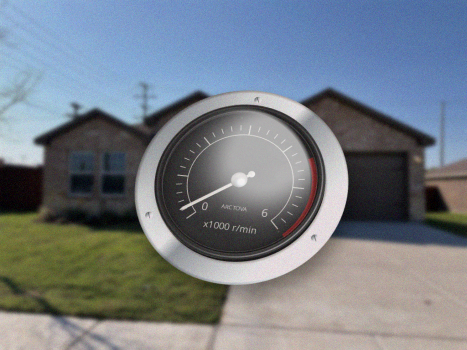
200rpm
